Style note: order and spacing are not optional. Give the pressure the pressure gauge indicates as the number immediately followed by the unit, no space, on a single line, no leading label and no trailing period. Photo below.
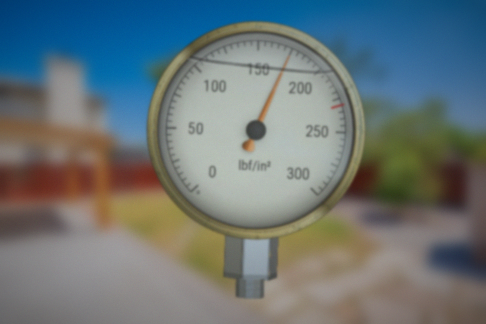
175psi
